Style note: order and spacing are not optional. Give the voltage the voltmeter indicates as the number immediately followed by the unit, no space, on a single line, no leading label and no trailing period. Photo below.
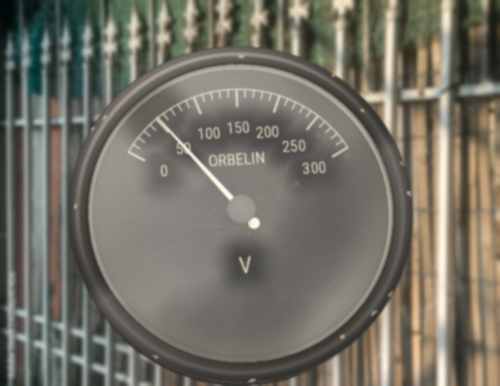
50V
